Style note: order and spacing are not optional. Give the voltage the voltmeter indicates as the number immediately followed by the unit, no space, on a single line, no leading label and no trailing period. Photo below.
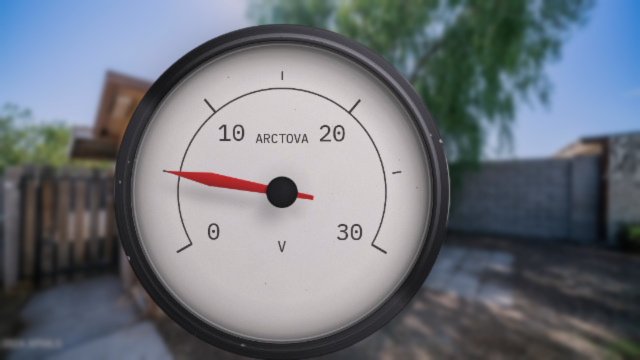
5V
